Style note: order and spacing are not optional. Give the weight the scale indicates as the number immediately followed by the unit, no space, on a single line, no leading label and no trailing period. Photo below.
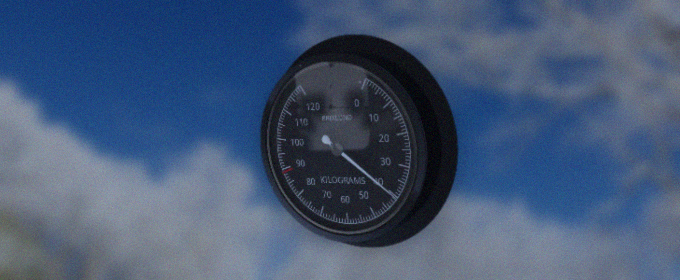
40kg
